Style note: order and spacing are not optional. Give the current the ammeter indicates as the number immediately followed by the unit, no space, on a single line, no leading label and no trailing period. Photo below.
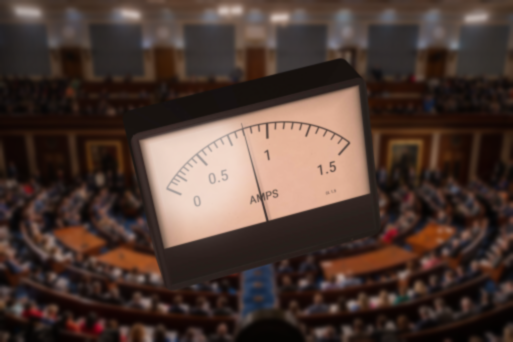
0.85A
